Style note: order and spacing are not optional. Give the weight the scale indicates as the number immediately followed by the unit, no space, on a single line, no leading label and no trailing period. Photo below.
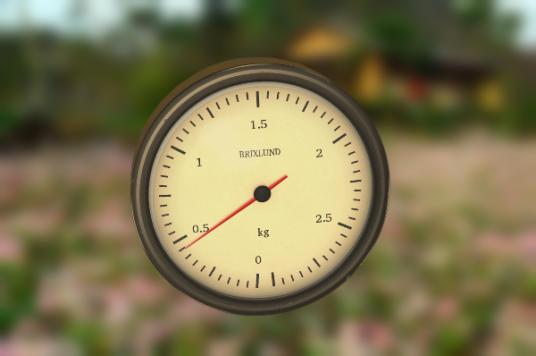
0.45kg
